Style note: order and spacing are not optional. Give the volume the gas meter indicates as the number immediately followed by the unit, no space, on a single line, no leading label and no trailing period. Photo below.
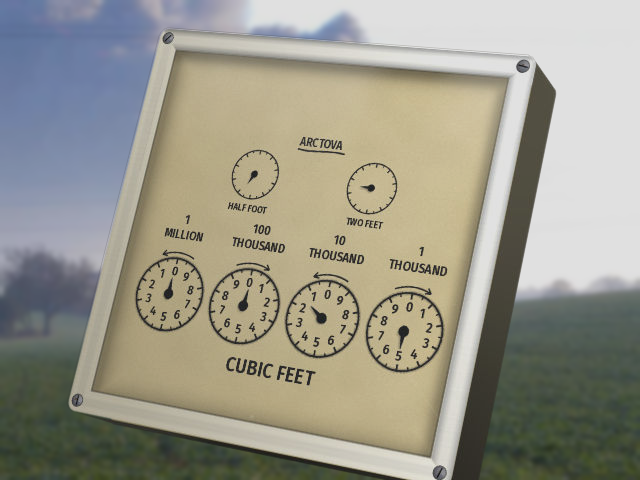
1500ft³
